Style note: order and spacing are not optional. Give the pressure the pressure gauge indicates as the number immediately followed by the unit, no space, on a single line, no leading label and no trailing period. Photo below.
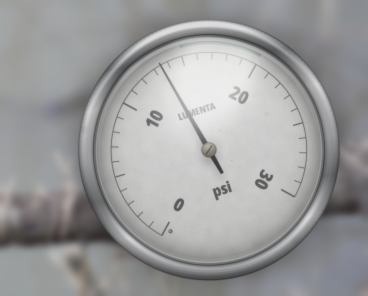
13.5psi
